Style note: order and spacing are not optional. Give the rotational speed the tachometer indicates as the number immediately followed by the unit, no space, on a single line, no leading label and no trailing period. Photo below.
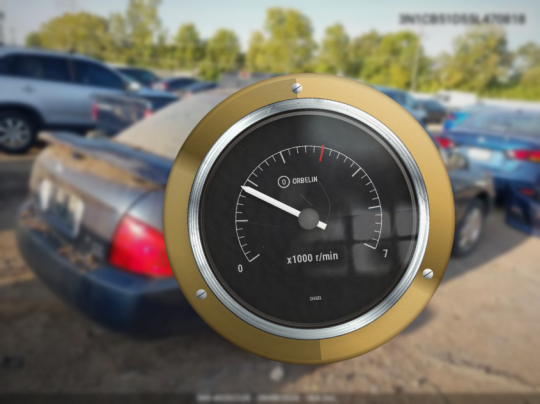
1800rpm
